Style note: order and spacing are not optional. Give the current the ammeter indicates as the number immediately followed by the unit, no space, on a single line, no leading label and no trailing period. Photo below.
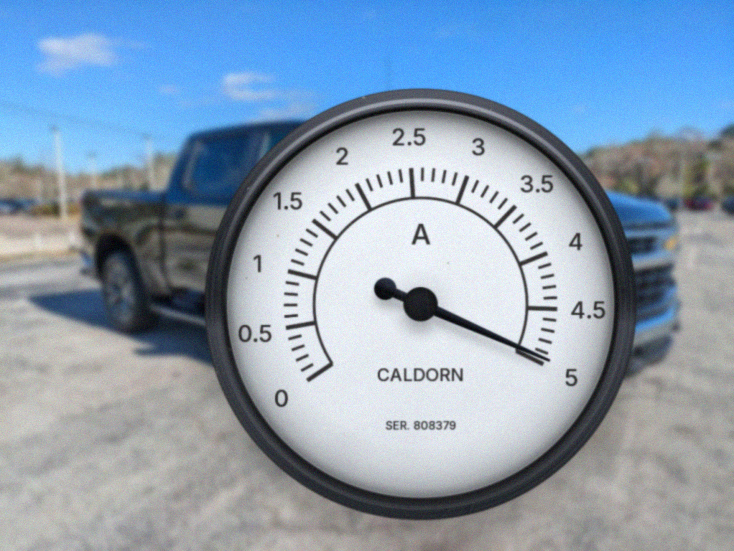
4.95A
